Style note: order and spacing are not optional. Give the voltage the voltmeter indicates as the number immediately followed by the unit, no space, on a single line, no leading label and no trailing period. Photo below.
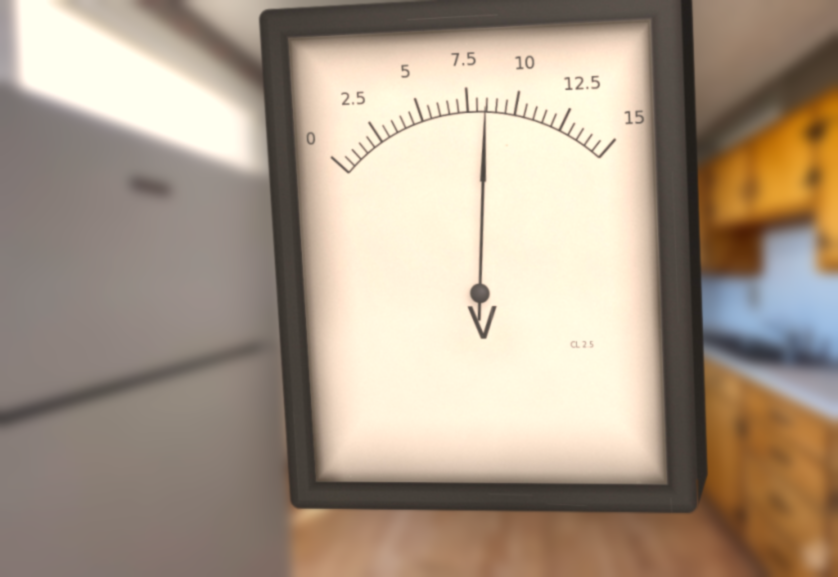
8.5V
